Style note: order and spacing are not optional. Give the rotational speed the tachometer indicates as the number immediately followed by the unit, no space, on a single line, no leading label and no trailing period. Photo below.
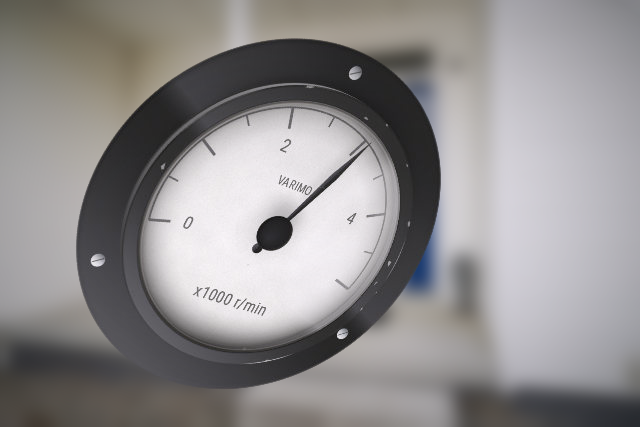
3000rpm
